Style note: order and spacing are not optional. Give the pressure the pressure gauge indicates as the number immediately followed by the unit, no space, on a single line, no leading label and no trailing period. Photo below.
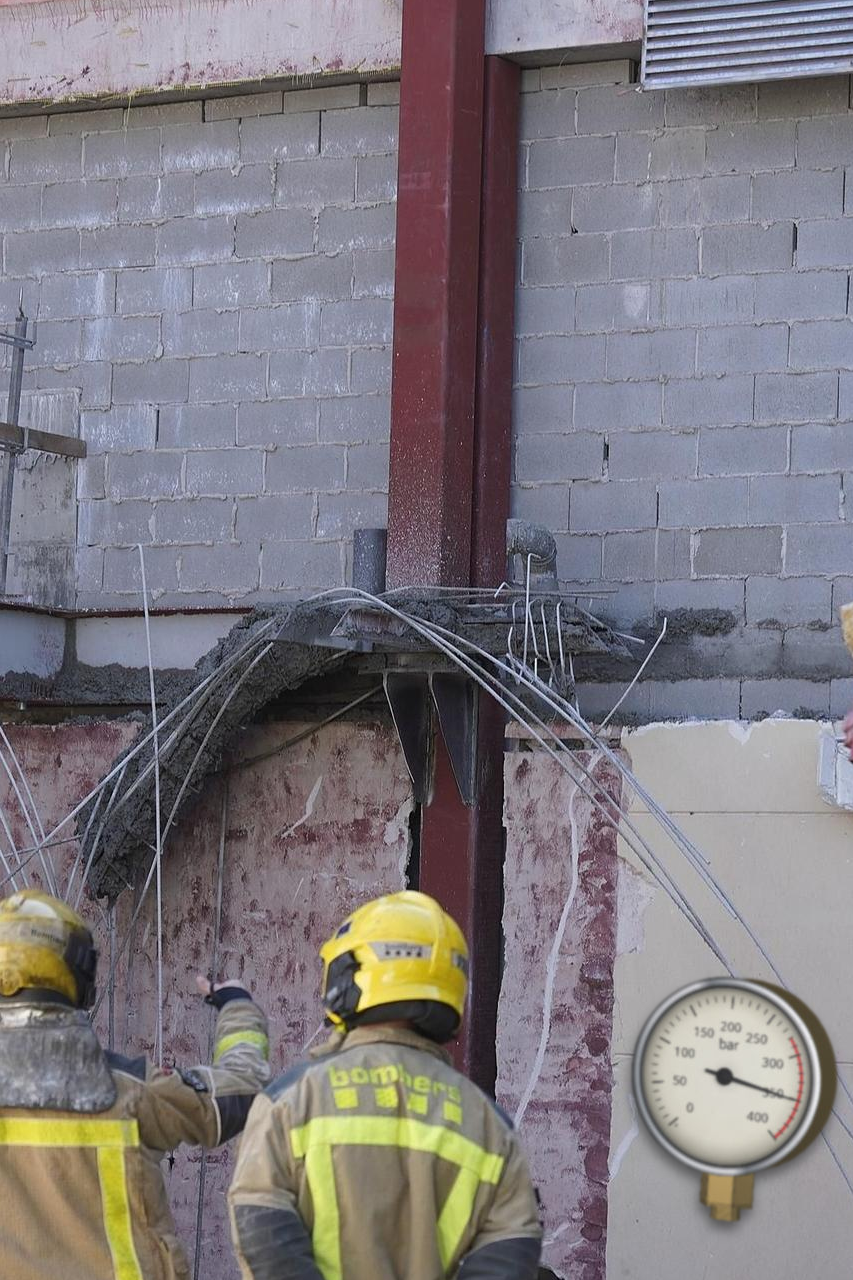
350bar
